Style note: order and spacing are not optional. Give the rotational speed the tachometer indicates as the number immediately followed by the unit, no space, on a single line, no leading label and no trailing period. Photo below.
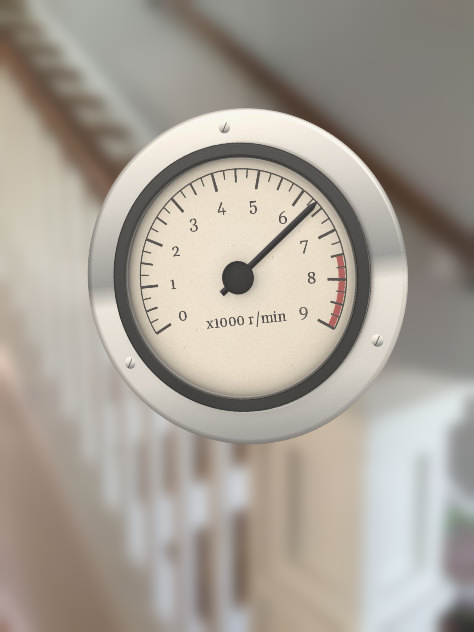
6375rpm
